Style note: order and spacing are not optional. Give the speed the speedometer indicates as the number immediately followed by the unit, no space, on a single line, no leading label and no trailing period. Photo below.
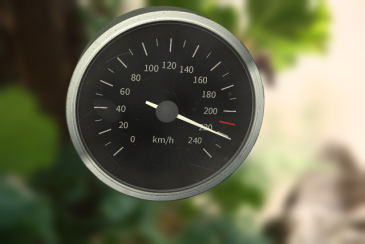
220km/h
